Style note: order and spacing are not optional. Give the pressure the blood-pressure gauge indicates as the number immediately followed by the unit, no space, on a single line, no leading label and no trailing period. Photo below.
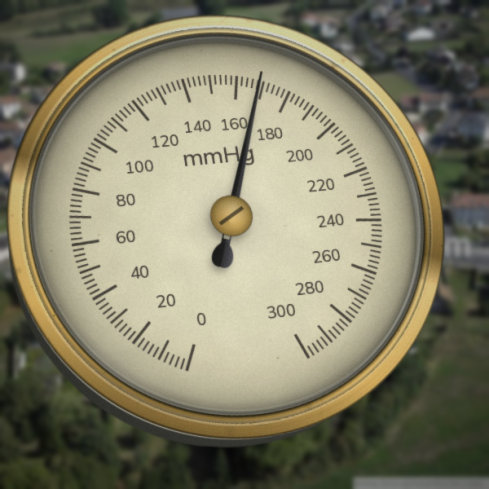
168mmHg
